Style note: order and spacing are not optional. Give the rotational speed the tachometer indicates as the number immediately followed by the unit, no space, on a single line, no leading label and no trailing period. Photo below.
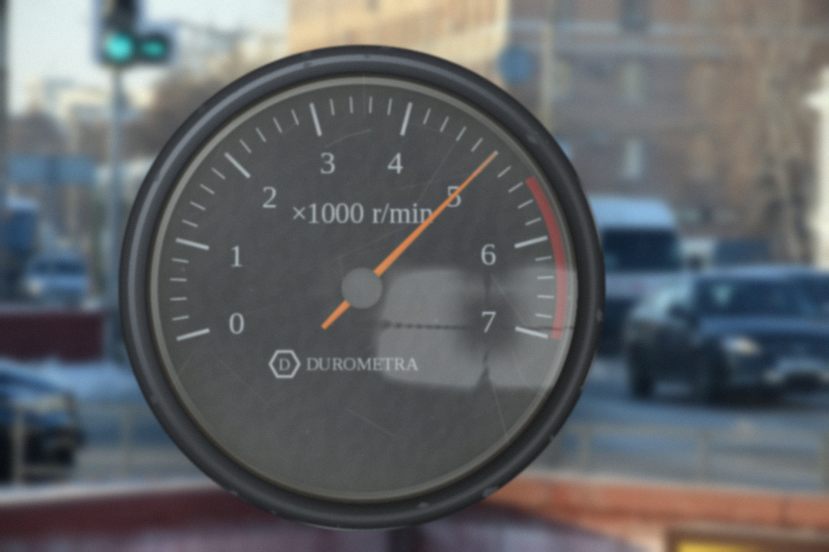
5000rpm
